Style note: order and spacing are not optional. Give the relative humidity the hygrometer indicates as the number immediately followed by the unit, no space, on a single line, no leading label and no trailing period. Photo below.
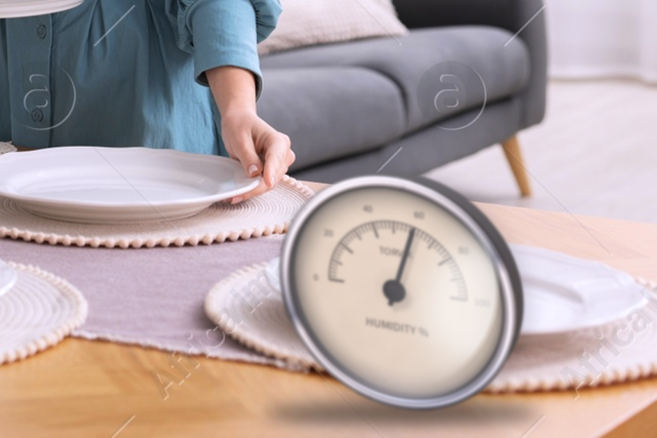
60%
